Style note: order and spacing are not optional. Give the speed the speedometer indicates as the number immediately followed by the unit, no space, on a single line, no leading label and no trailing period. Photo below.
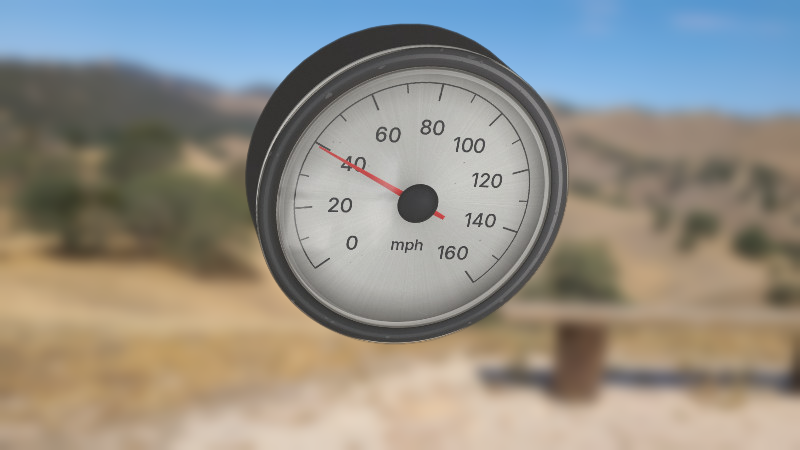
40mph
